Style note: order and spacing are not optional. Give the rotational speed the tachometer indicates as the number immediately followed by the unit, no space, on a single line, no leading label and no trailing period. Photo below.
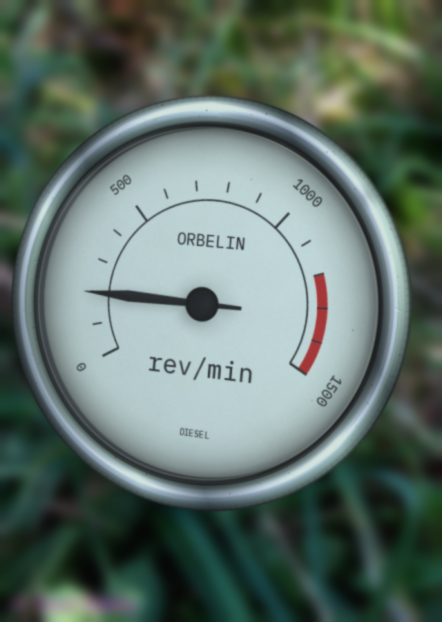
200rpm
